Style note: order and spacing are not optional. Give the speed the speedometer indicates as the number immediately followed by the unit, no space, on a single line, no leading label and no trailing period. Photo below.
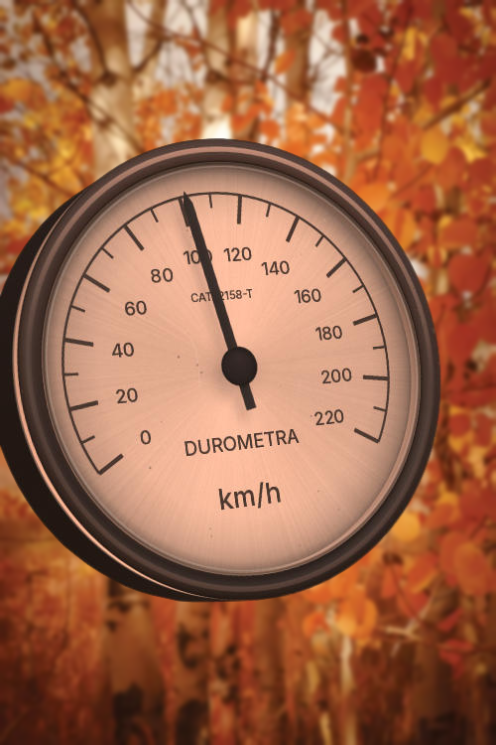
100km/h
